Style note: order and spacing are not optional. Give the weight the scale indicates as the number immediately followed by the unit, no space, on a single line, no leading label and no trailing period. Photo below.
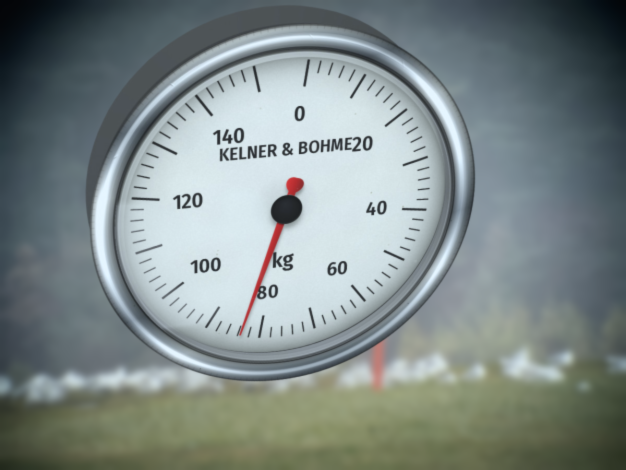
84kg
